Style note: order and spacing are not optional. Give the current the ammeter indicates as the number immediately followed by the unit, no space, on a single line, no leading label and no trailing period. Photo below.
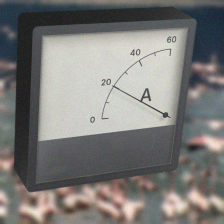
20A
